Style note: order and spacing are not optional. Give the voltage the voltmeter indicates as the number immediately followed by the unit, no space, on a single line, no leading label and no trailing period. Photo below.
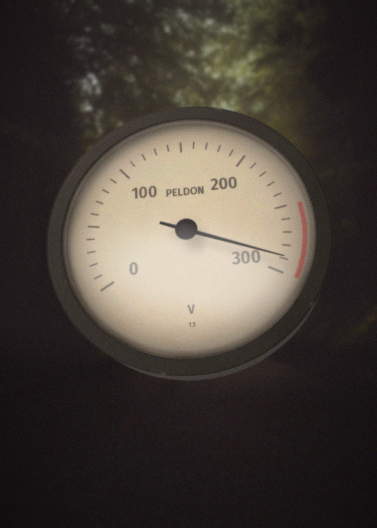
290V
